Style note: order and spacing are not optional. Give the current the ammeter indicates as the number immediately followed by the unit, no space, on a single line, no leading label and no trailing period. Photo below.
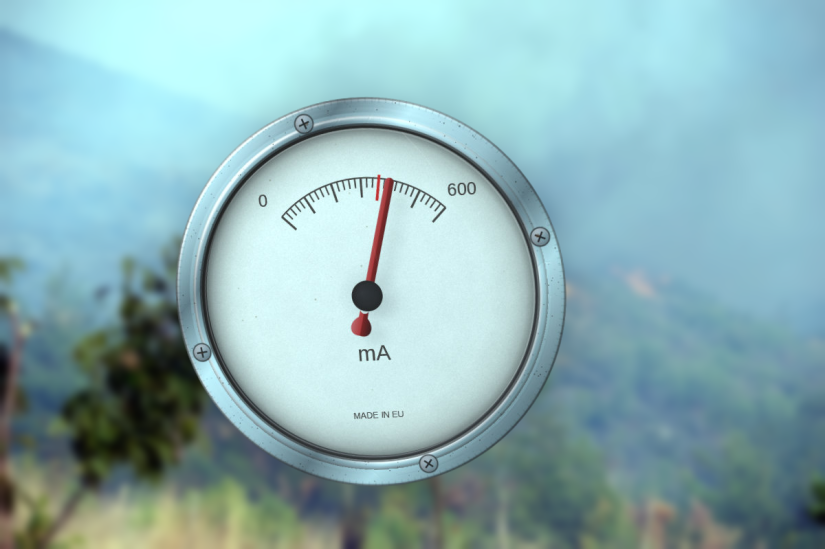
400mA
